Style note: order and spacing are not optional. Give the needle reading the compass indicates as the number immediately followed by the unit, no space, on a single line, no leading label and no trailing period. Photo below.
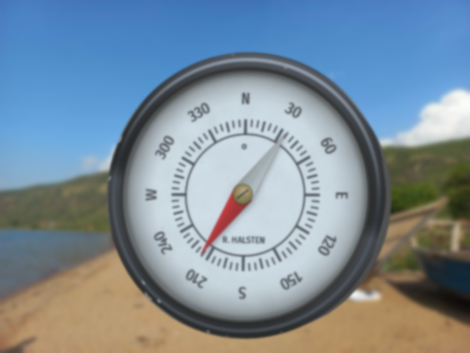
215°
